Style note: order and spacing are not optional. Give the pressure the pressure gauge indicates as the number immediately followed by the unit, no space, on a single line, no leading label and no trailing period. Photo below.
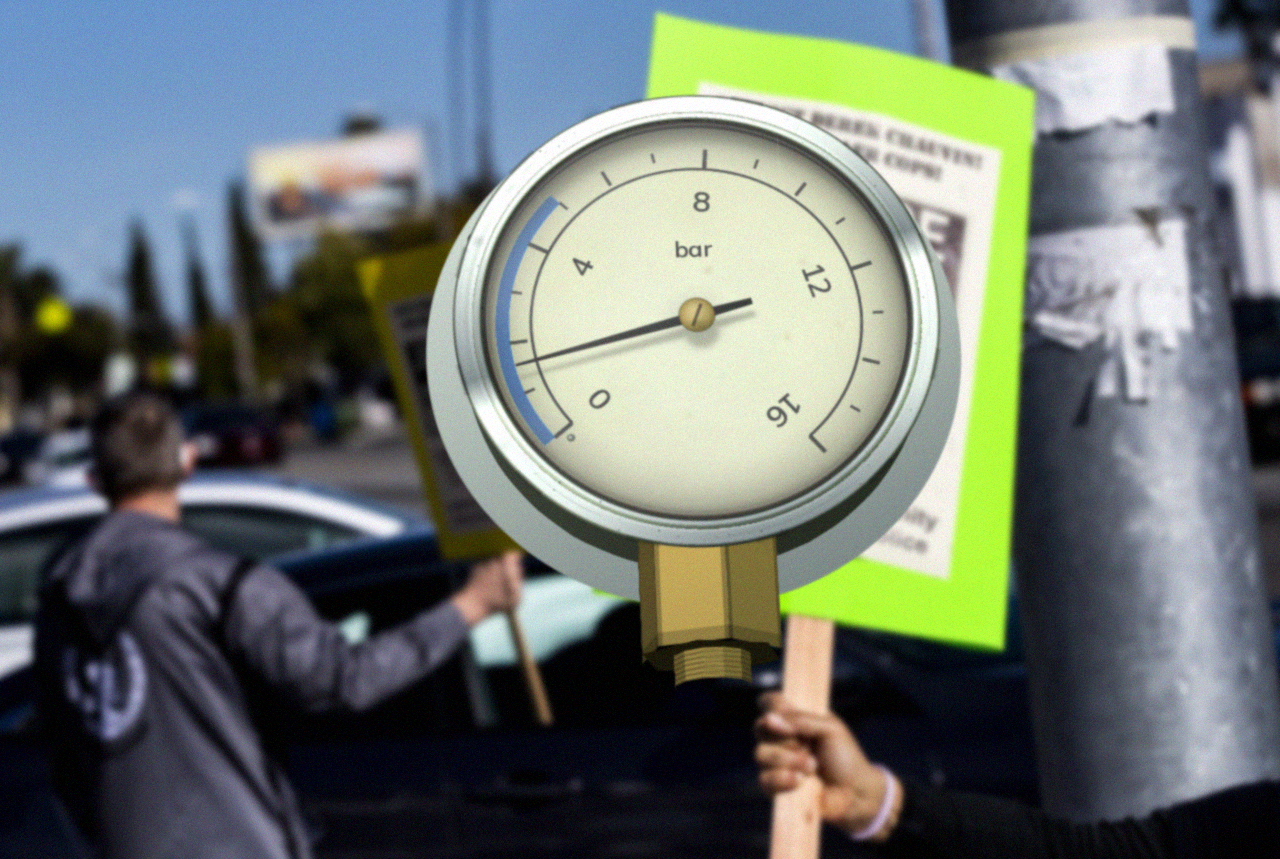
1.5bar
